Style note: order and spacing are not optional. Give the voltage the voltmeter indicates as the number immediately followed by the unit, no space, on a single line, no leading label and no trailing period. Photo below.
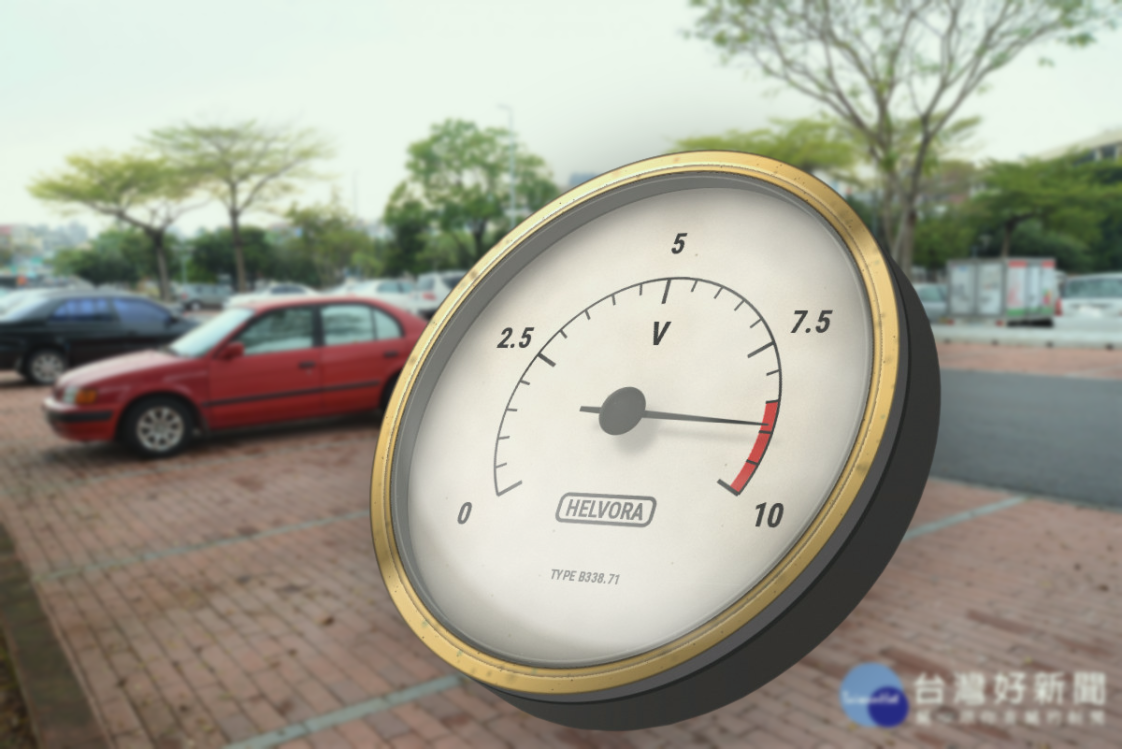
9V
